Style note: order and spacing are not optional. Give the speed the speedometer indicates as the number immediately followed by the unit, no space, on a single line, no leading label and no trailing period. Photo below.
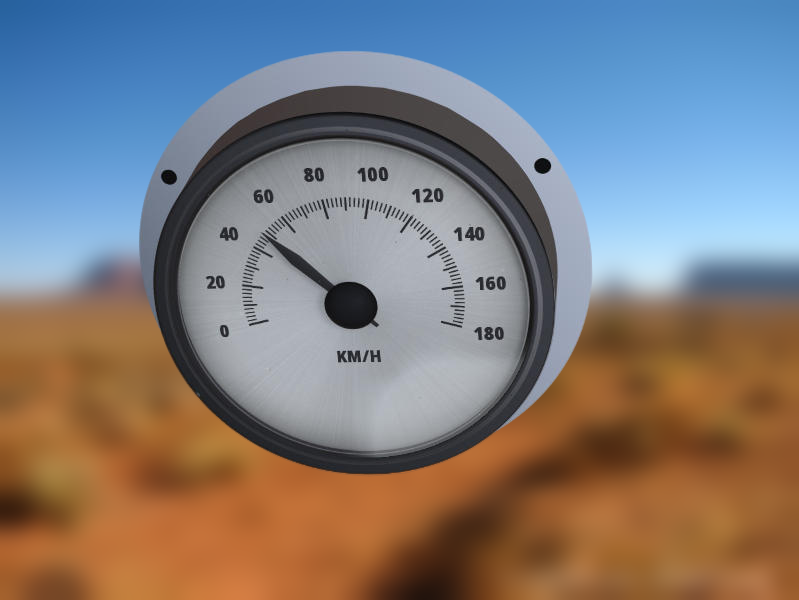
50km/h
